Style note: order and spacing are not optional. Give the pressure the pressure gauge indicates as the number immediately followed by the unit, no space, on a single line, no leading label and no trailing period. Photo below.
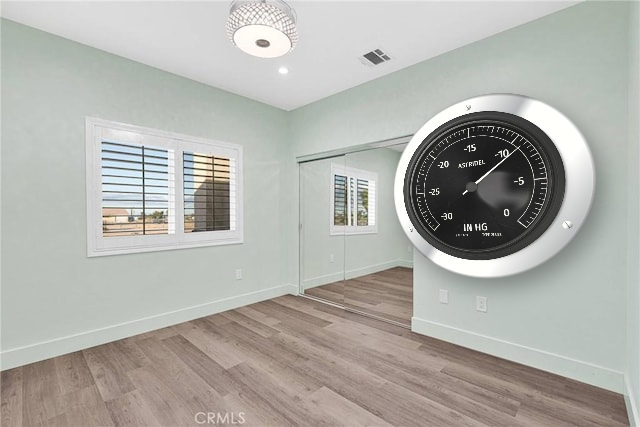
-9inHg
